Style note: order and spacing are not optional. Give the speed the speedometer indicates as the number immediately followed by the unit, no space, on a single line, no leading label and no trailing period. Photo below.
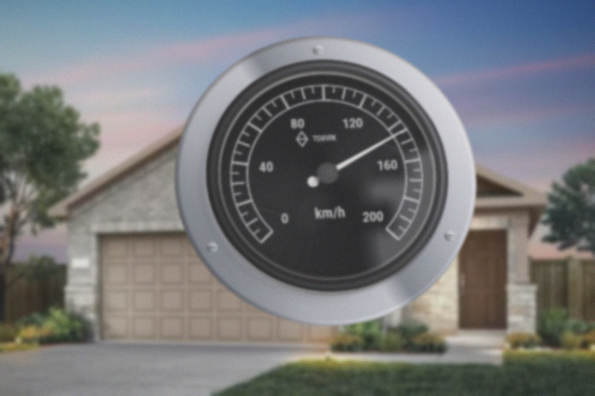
145km/h
